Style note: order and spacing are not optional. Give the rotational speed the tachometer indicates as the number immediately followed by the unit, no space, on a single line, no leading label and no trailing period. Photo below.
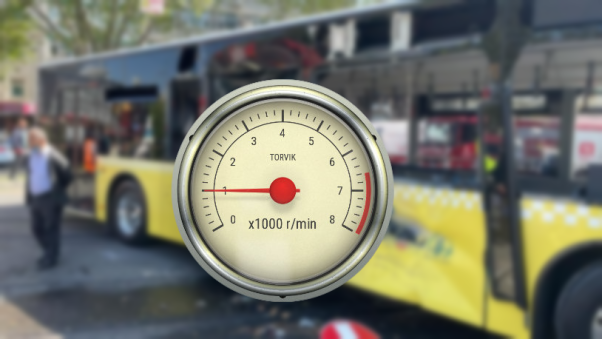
1000rpm
